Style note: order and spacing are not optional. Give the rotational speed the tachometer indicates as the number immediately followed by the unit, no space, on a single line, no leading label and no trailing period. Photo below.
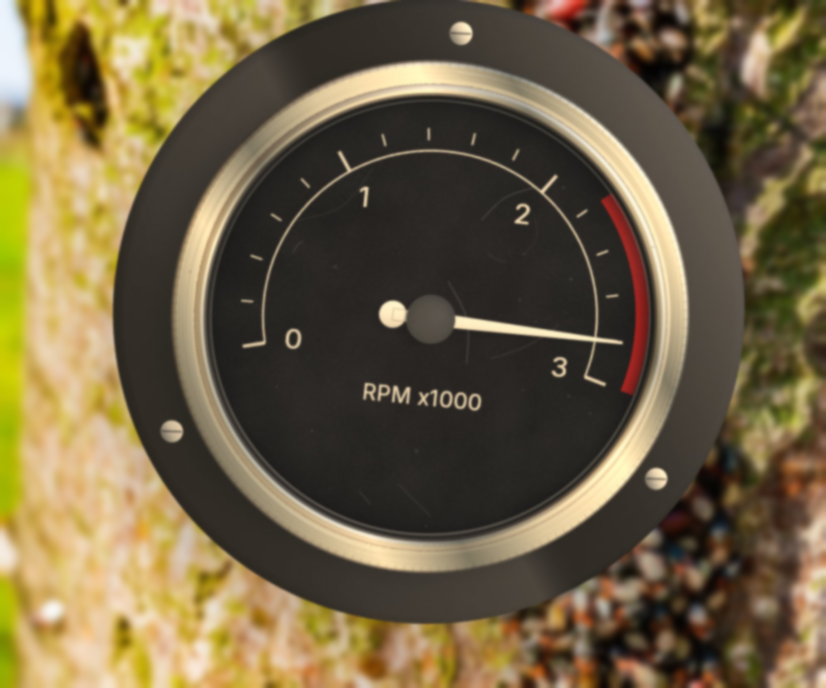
2800rpm
